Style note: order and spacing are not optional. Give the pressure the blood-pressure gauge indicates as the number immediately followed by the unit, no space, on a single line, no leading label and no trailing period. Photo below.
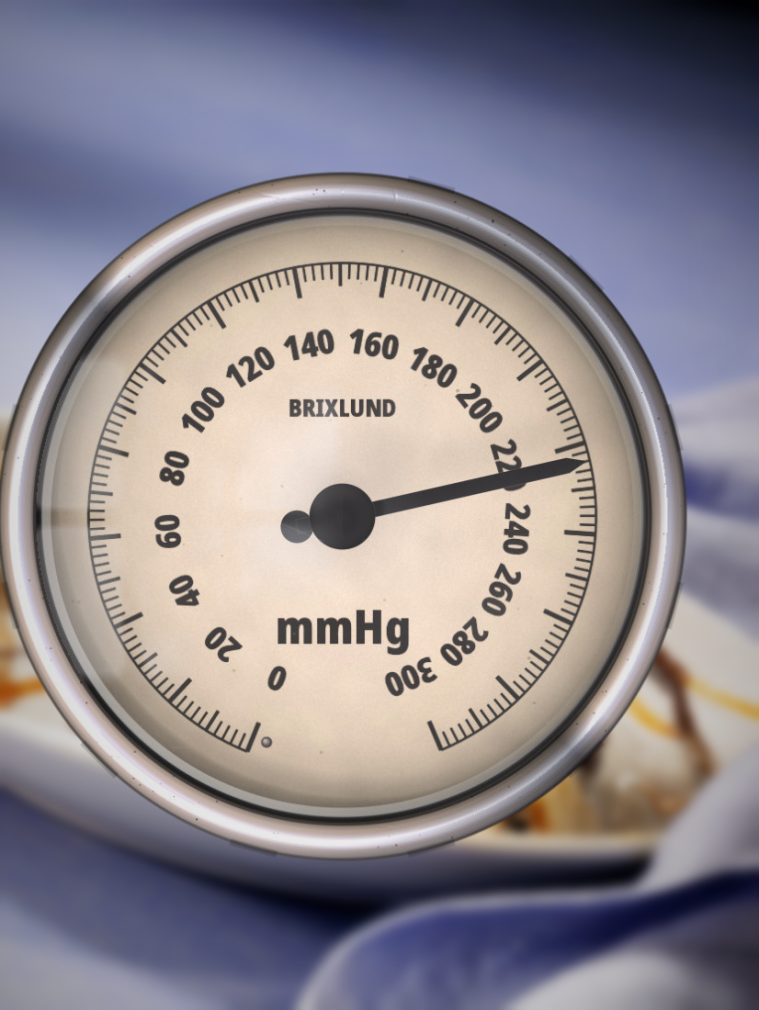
224mmHg
